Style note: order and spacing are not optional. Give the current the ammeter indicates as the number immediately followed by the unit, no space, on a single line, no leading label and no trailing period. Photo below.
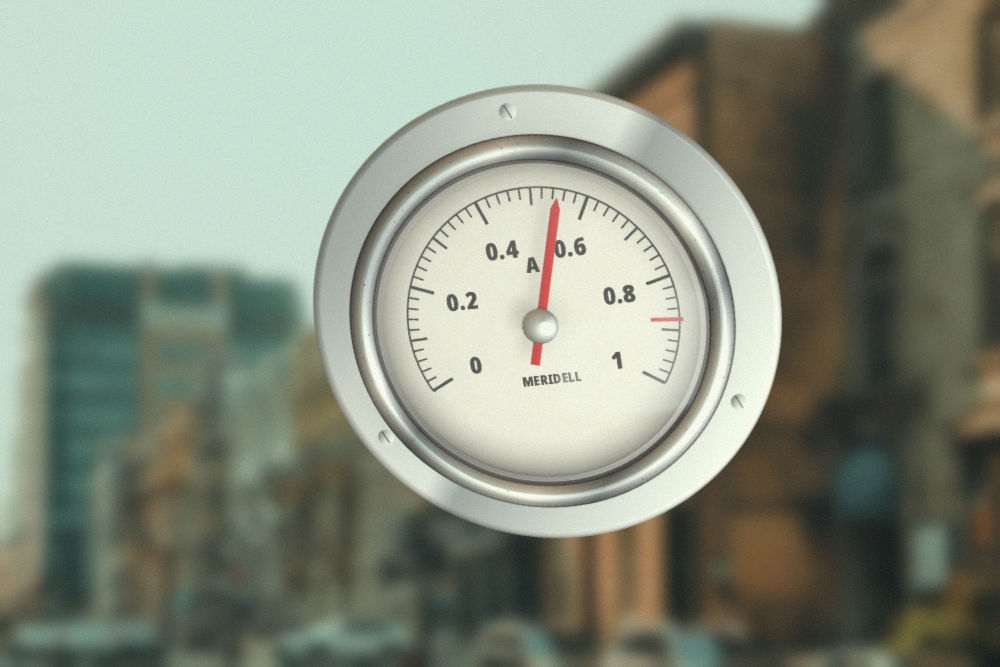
0.55A
